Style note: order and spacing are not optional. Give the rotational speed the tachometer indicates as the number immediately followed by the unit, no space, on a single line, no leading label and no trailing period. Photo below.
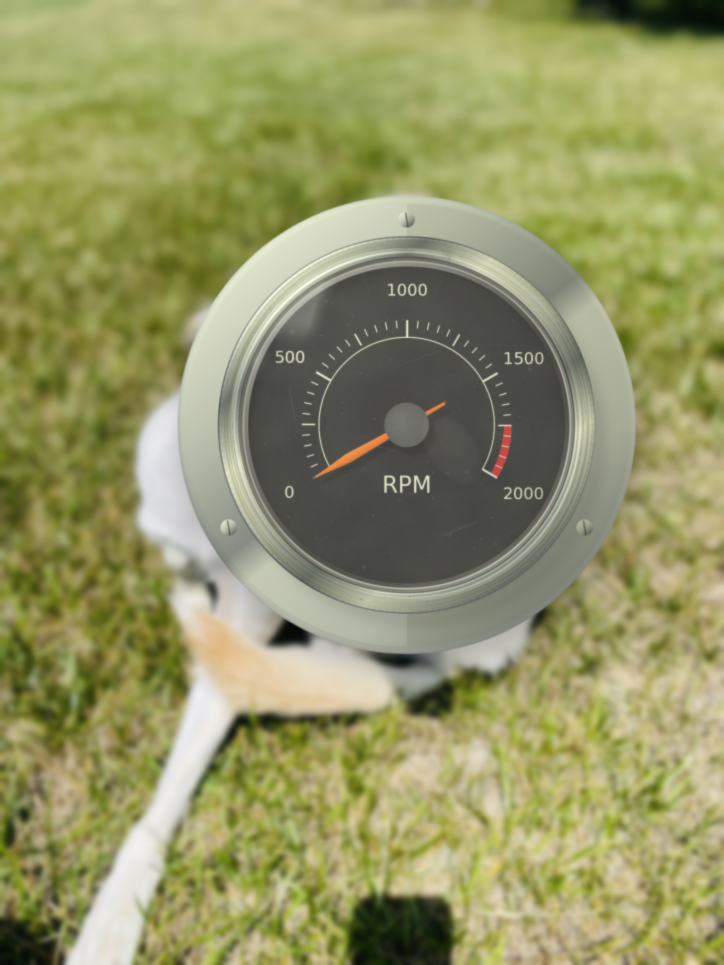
0rpm
